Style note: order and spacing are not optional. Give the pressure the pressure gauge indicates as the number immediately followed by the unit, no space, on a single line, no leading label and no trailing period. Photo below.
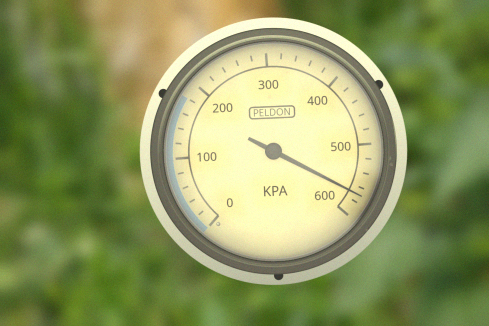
570kPa
